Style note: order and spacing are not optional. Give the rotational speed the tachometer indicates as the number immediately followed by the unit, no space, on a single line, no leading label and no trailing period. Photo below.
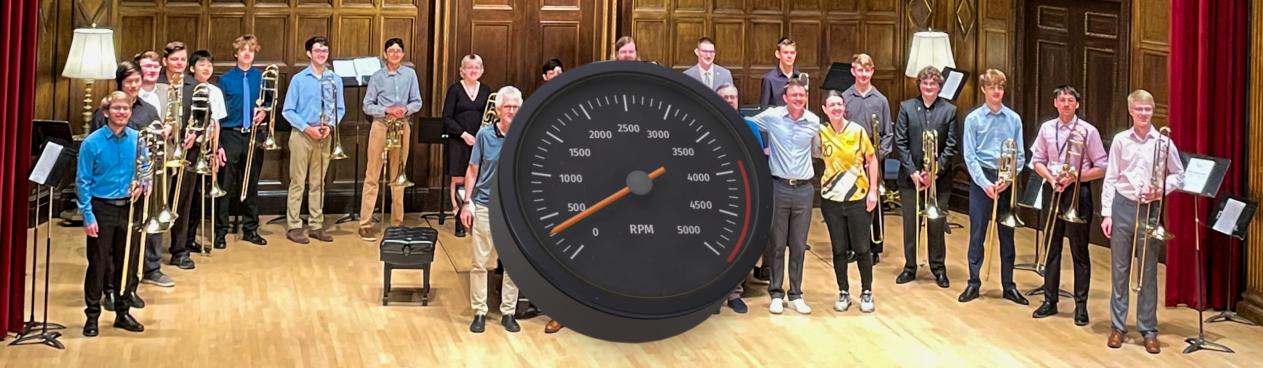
300rpm
